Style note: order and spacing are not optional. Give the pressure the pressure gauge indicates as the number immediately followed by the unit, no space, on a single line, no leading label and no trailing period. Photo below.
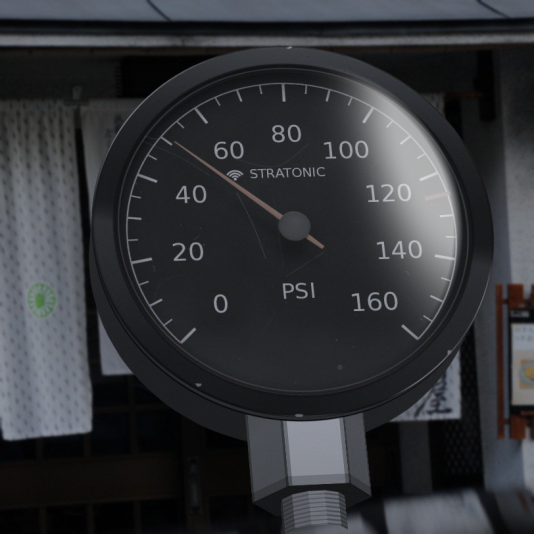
50psi
